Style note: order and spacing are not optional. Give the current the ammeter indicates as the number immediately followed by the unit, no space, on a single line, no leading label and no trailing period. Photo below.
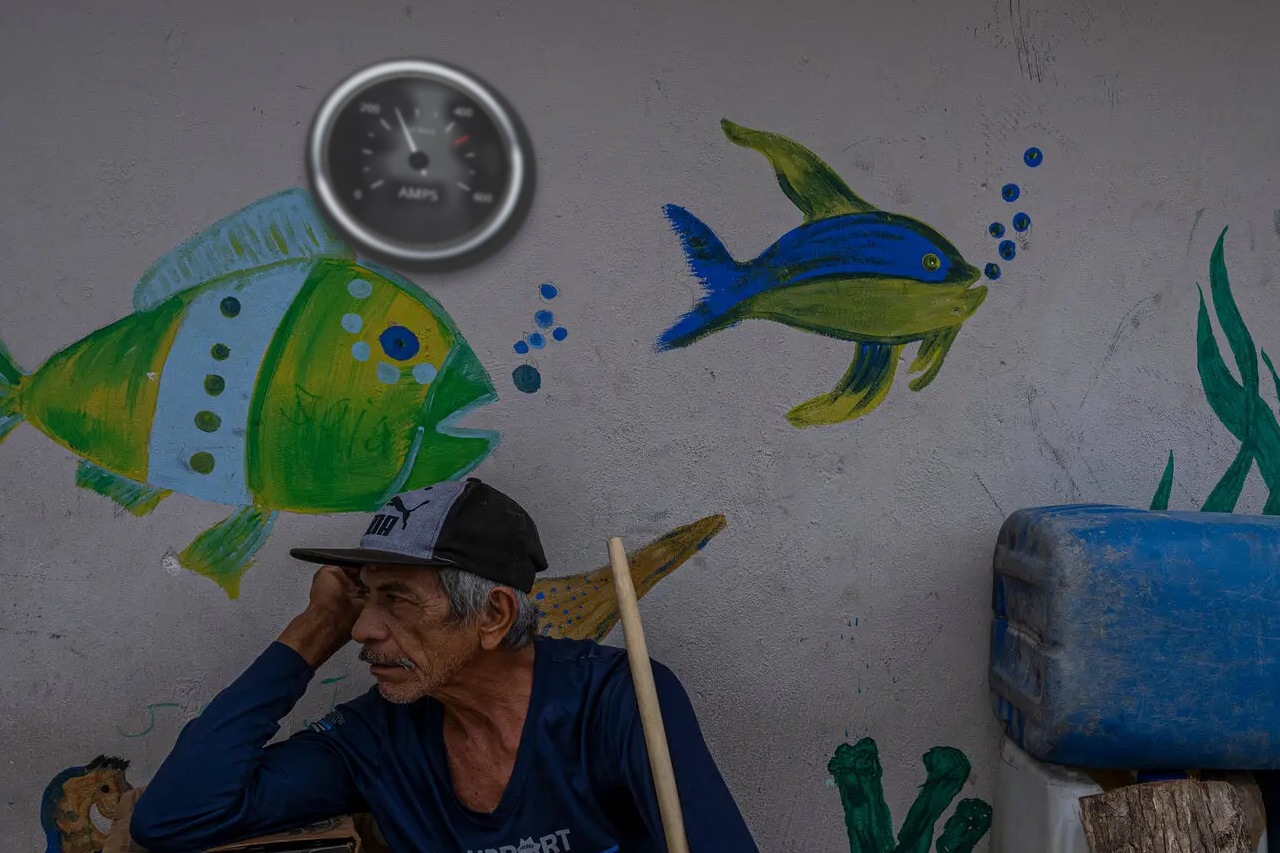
250A
